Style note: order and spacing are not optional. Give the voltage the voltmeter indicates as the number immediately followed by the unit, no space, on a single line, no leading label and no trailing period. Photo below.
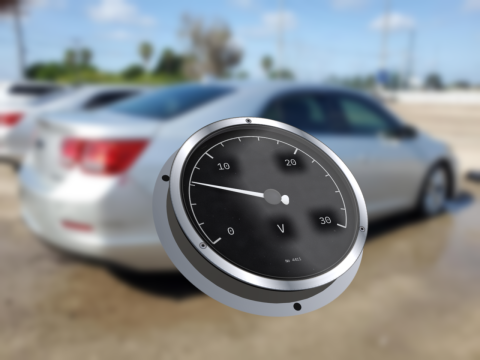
6V
